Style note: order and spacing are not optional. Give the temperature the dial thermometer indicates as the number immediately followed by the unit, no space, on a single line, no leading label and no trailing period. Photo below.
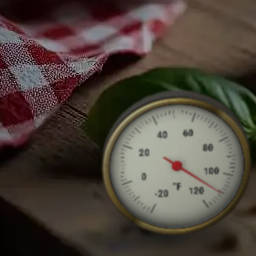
110°F
